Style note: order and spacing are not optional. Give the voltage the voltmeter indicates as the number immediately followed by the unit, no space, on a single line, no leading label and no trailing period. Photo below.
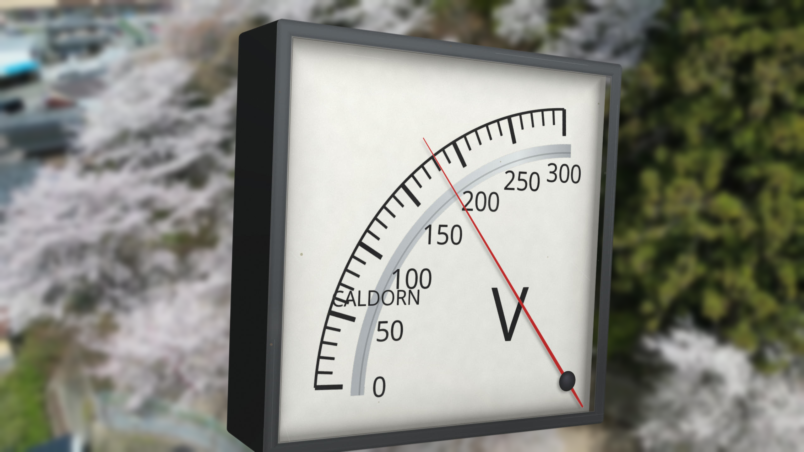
180V
